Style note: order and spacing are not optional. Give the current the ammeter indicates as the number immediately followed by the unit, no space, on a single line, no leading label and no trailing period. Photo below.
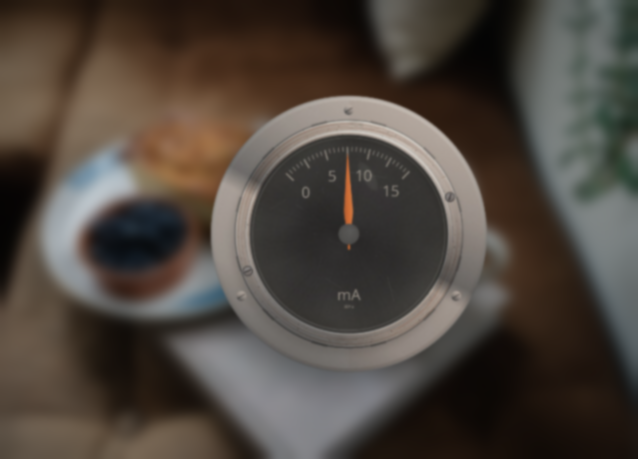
7.5mA
